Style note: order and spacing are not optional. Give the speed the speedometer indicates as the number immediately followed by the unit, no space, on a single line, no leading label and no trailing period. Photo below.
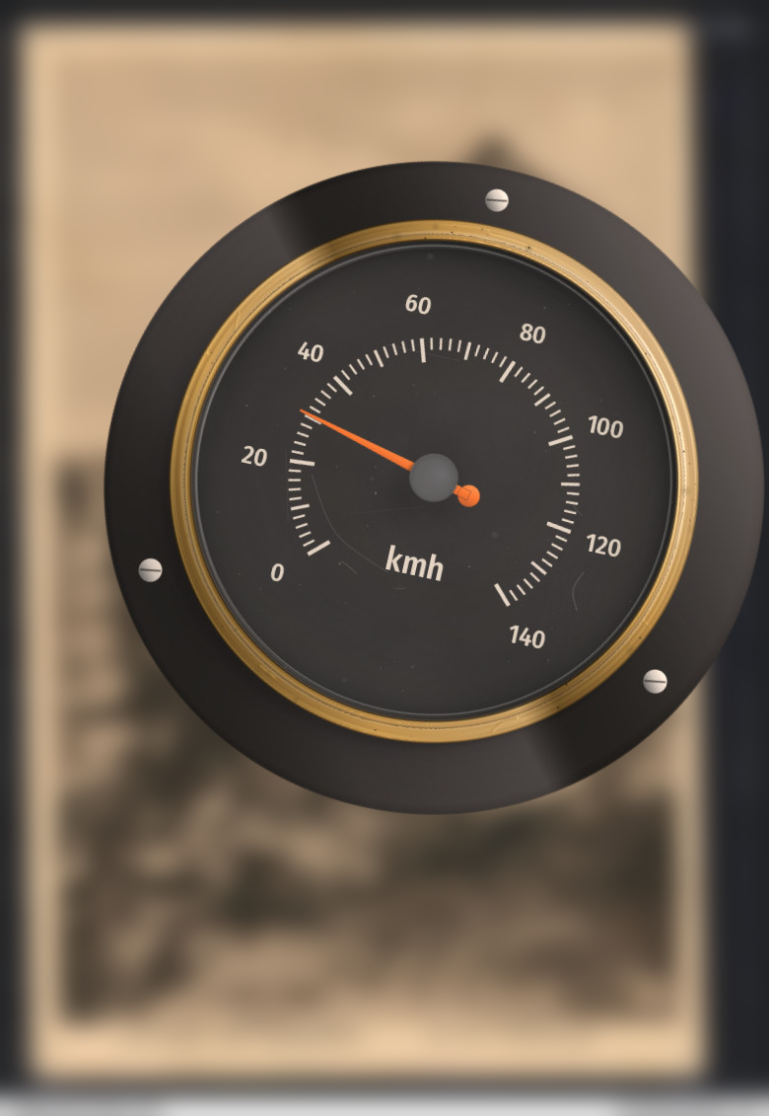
30km/h
